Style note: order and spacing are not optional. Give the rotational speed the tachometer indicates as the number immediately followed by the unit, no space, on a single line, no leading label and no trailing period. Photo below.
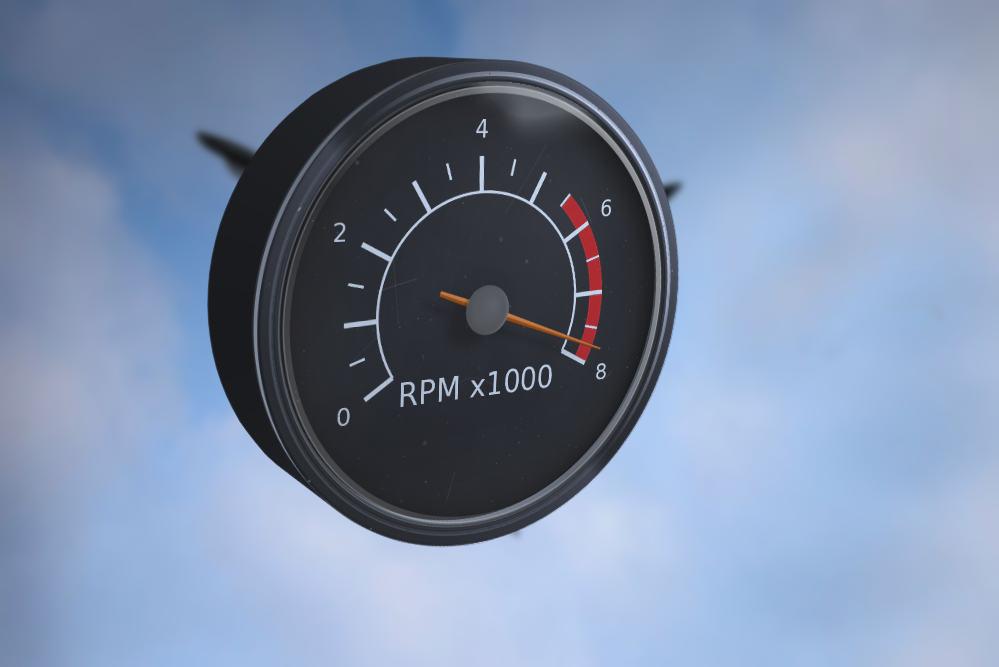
7750rpm
